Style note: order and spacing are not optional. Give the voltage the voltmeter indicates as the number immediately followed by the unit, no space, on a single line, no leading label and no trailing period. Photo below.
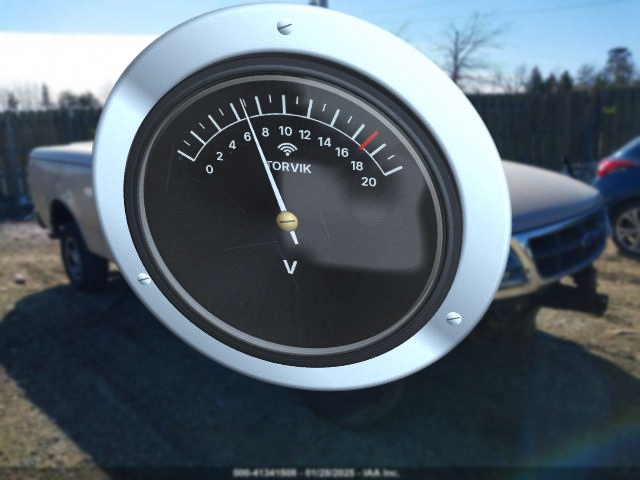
7V
